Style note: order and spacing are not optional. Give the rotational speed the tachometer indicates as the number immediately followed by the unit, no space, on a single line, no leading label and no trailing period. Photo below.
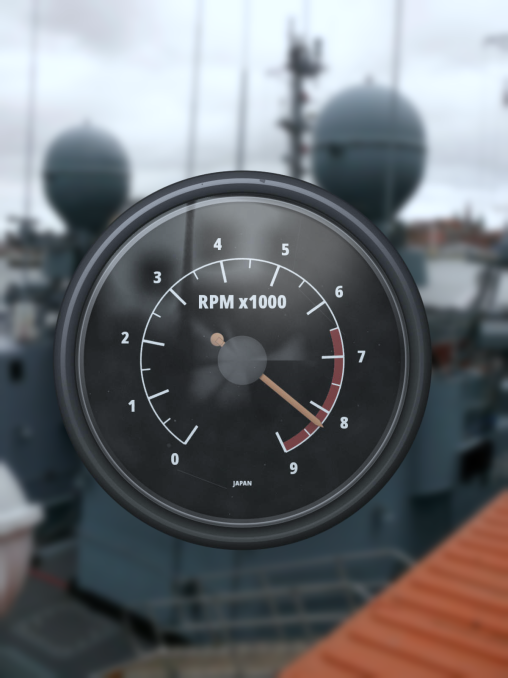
8250rpm
